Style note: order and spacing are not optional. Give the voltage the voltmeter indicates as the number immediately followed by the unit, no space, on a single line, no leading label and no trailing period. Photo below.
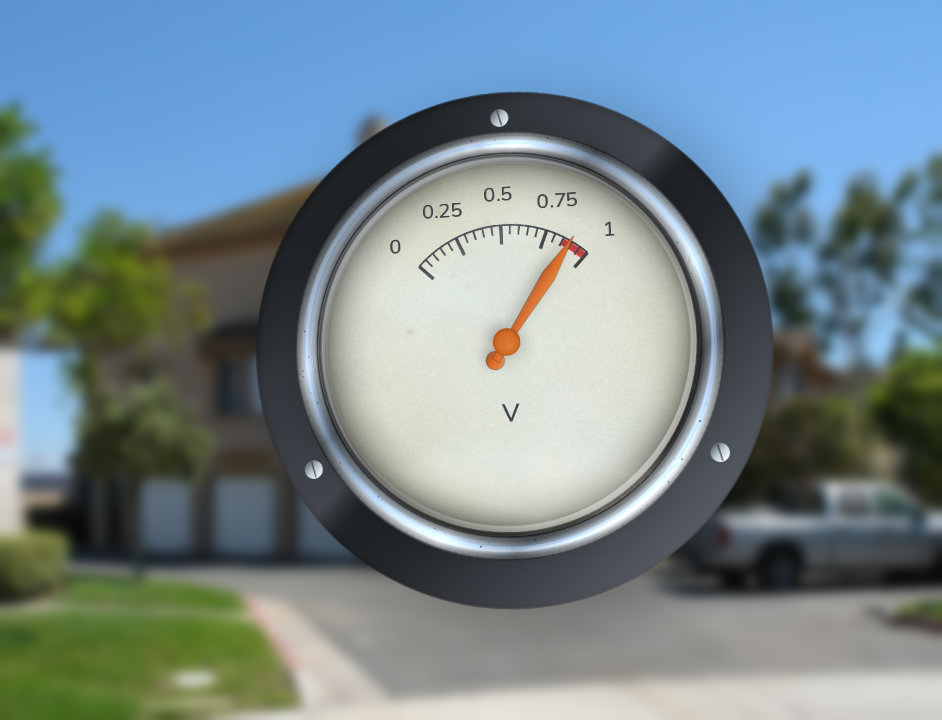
0.9V
